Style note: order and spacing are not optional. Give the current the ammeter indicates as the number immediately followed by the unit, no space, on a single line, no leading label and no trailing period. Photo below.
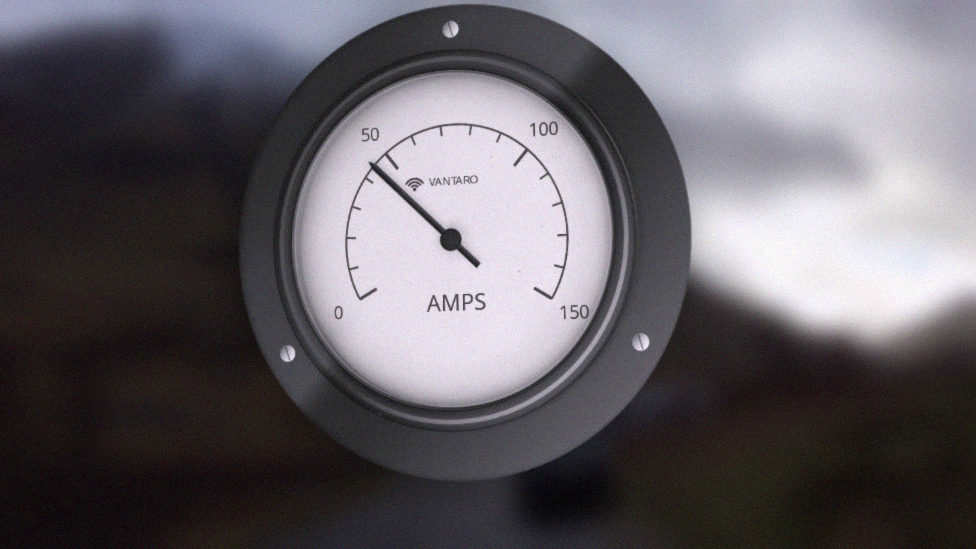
45A
